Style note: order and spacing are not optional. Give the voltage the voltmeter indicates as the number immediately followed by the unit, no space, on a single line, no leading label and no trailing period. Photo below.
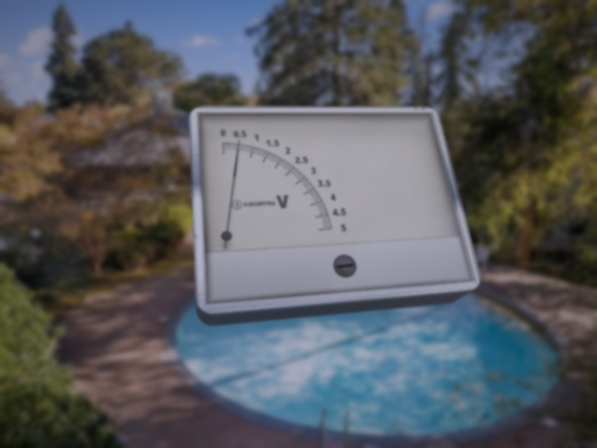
0.5V
